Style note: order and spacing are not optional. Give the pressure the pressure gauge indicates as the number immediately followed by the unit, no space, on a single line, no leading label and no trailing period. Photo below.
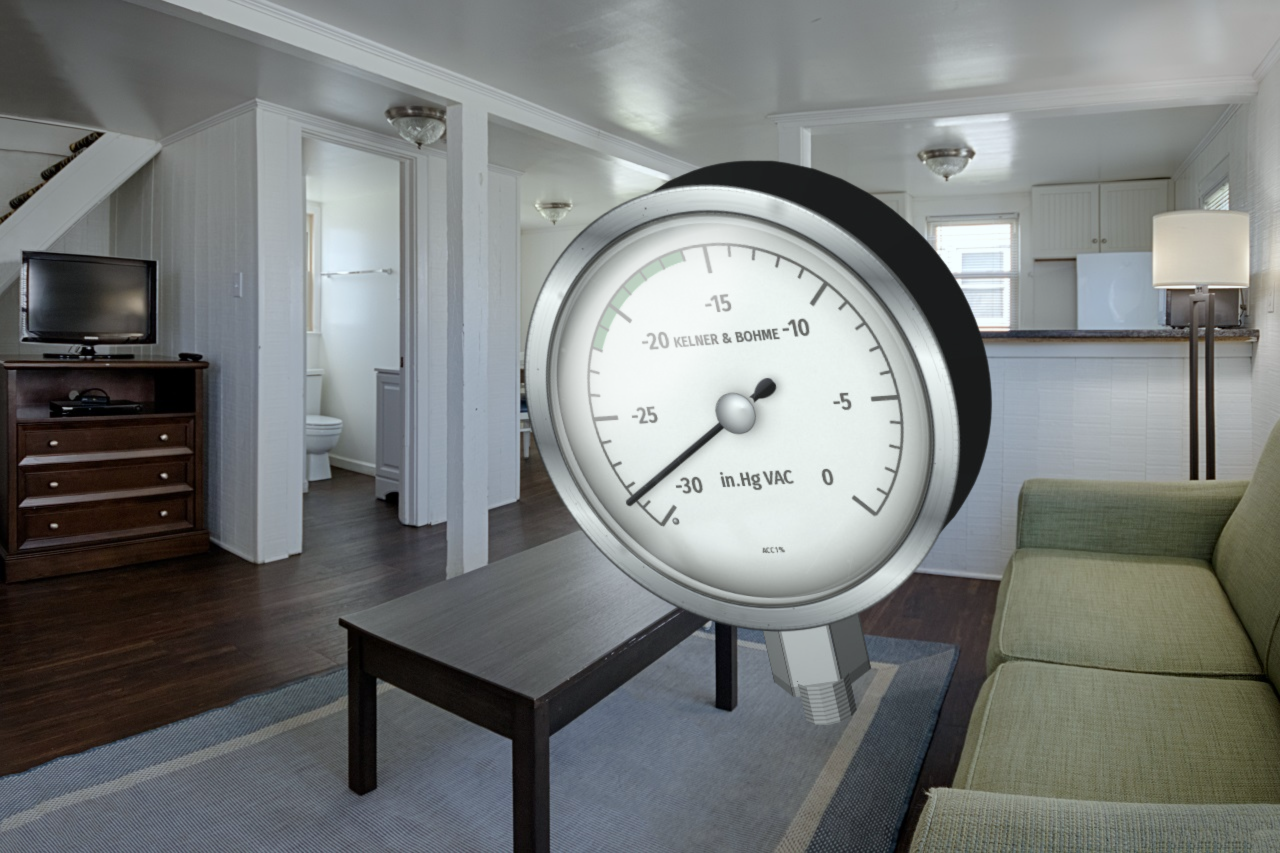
-28.5inHg
